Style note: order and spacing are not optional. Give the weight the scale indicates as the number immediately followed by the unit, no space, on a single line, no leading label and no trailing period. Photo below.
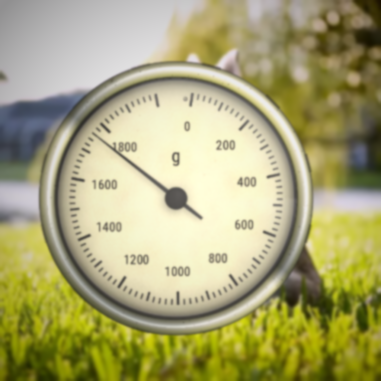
1760g
